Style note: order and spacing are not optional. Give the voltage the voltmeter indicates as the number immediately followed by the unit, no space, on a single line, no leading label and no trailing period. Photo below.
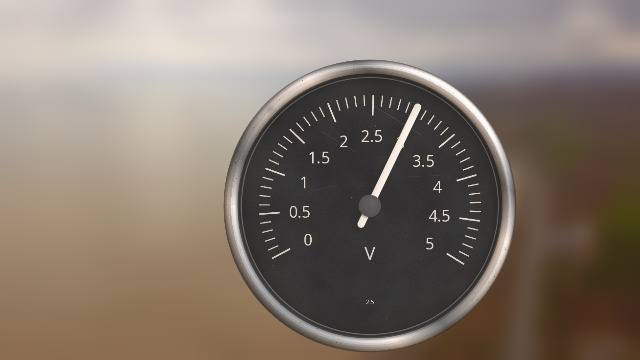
3V
